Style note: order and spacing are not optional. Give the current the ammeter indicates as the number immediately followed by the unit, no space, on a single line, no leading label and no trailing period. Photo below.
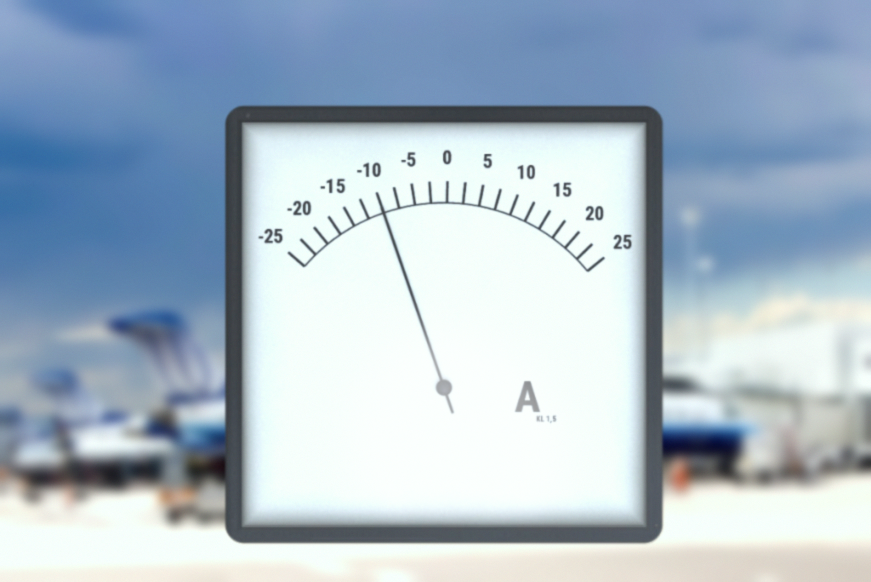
-10A
